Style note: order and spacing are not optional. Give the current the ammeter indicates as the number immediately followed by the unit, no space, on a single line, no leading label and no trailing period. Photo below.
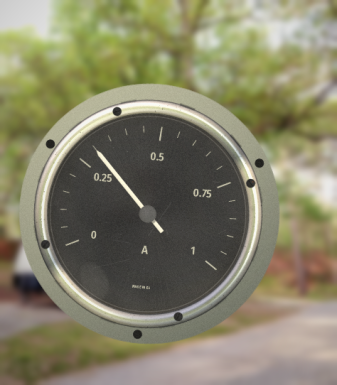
0.3A
